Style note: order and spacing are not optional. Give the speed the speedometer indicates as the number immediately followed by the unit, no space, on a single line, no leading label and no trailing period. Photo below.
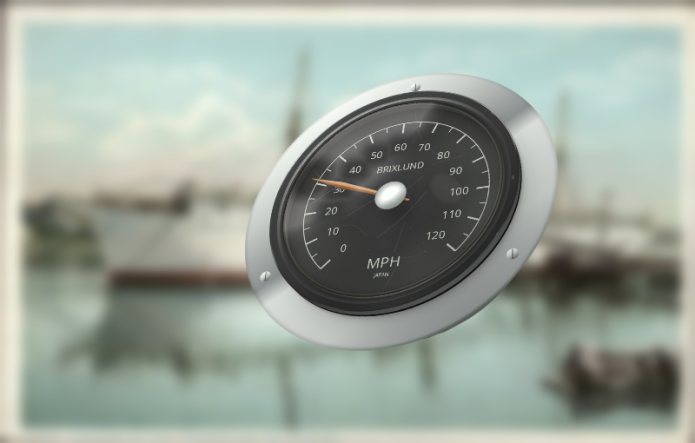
30mph
